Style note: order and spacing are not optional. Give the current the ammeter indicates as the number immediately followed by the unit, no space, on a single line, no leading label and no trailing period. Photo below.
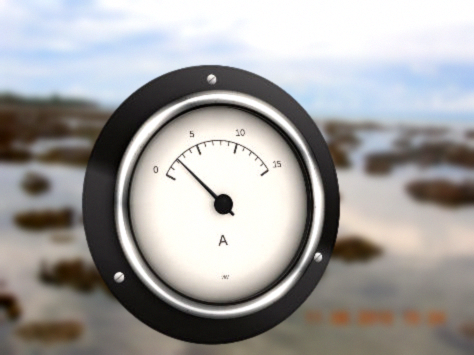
2A
